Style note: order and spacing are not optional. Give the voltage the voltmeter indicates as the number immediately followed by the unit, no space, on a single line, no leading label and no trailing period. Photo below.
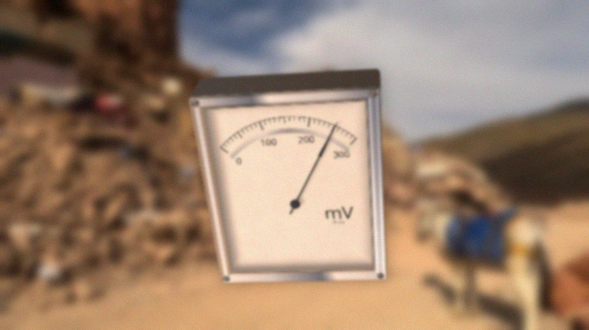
250mV
